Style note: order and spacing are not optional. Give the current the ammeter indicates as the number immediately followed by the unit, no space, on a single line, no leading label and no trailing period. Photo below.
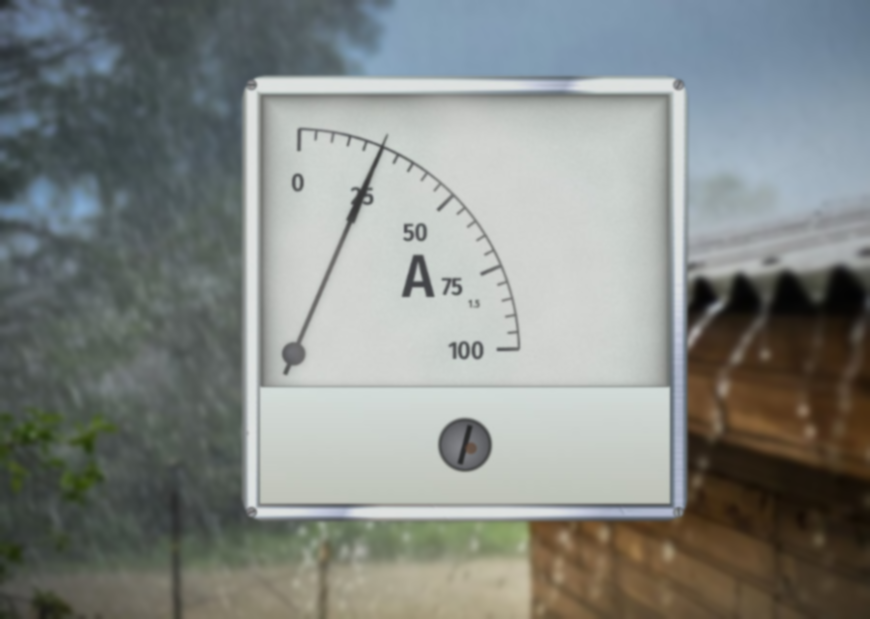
25A
